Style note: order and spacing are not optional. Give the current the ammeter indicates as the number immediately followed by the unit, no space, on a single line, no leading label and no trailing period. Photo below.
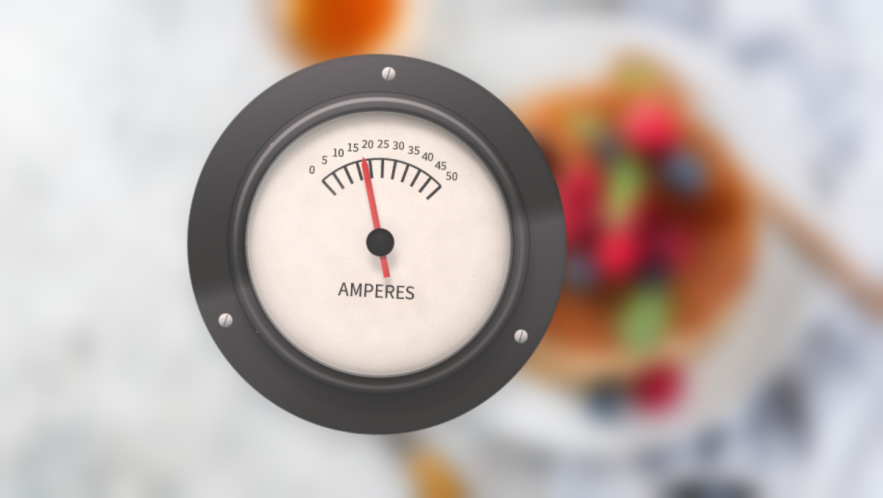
17.5A
